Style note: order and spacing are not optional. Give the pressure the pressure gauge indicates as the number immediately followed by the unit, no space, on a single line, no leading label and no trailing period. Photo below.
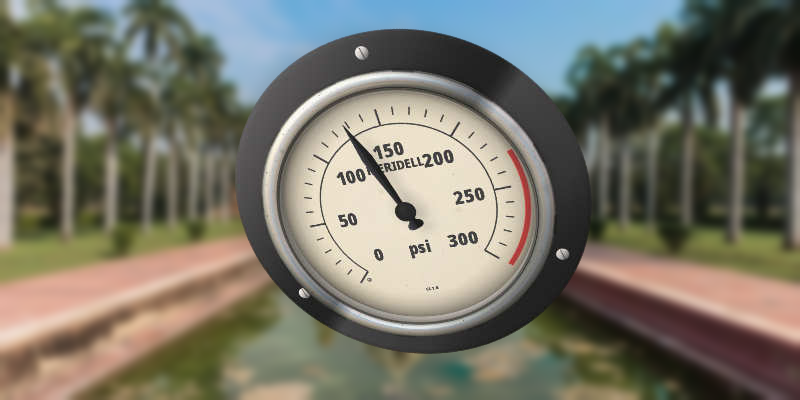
130psi
